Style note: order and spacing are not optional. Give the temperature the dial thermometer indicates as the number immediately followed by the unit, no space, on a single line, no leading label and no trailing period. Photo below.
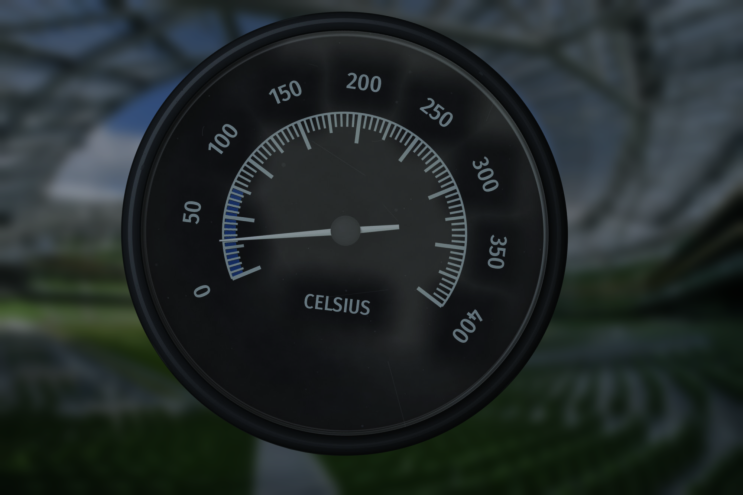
30°C
